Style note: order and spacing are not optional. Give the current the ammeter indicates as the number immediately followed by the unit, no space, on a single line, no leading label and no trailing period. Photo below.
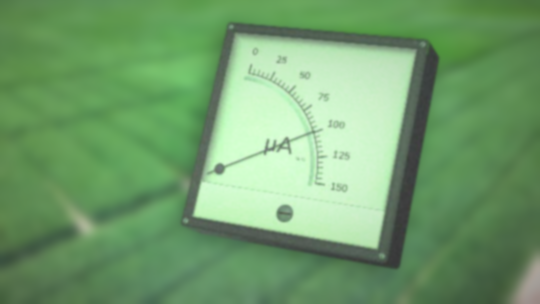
100µA
